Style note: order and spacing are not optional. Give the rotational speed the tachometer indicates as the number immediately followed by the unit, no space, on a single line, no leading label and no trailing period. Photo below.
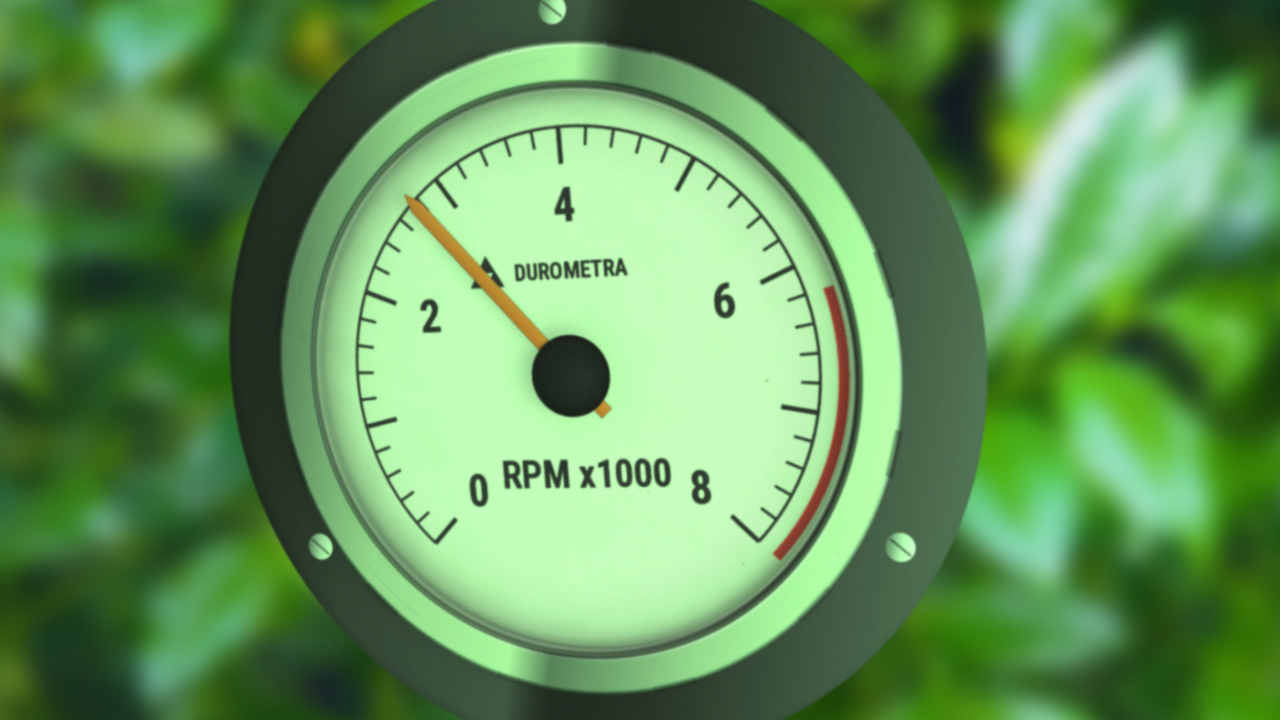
2800rpm
